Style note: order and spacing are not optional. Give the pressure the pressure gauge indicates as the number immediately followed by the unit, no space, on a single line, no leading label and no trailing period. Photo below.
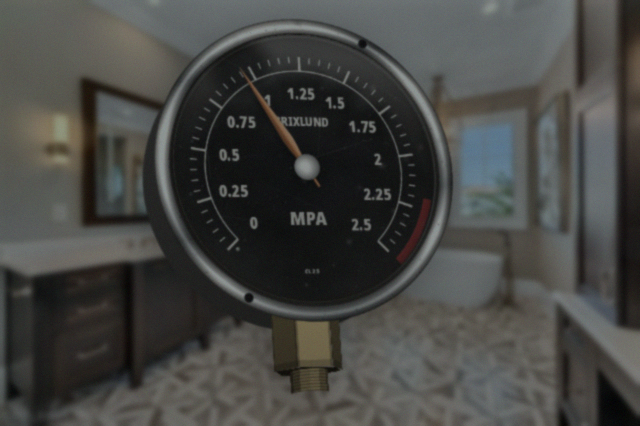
0.95MPa
